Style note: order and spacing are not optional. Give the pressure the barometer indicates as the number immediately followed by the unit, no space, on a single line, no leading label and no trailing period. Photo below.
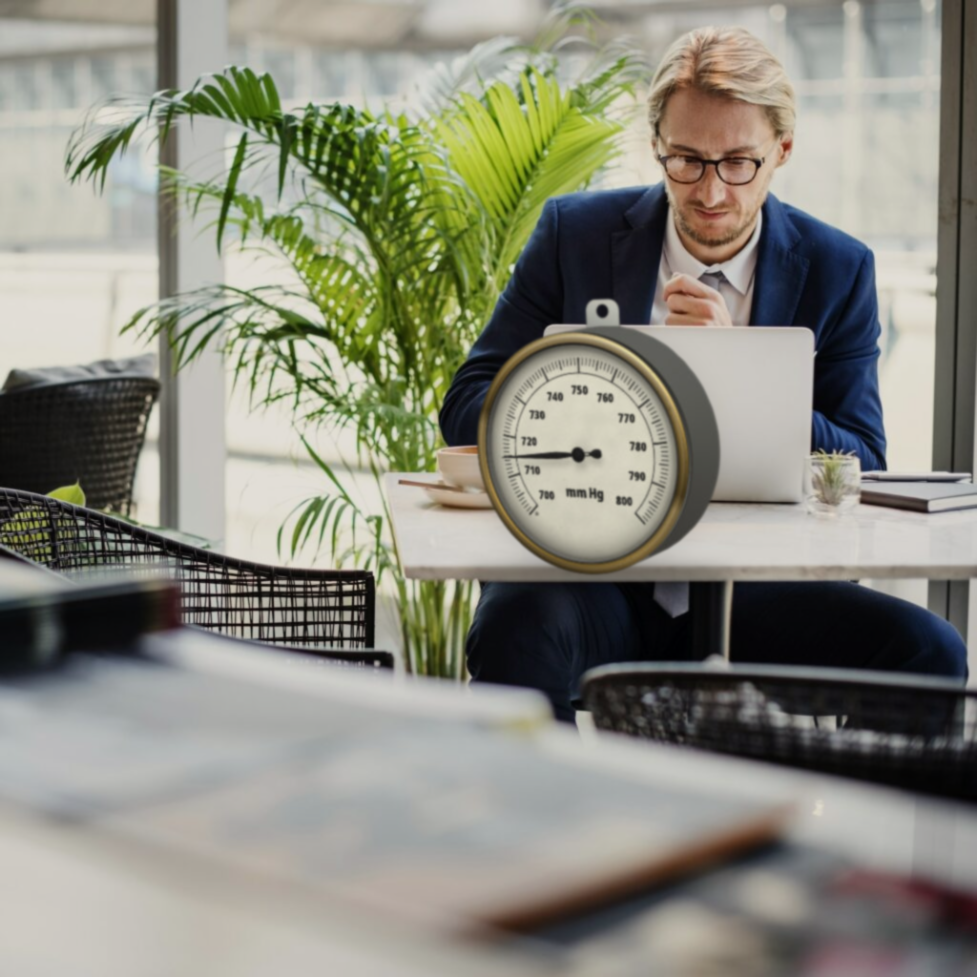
715mmHg
